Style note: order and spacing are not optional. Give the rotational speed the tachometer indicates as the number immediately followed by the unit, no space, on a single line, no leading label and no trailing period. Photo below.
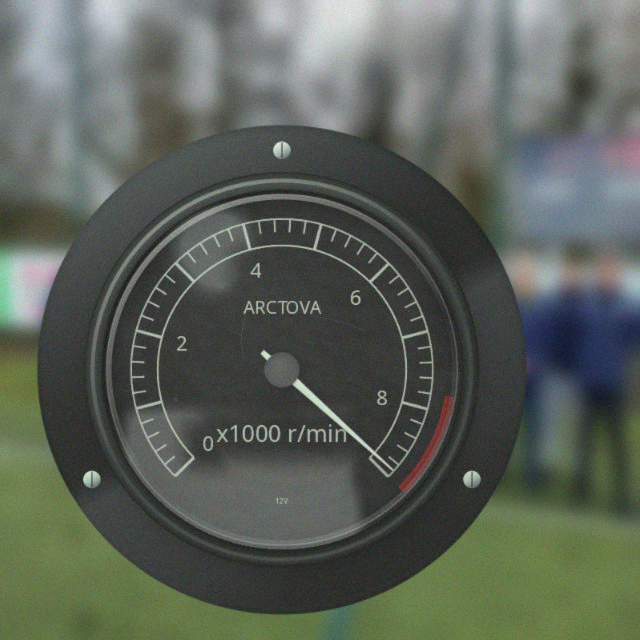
8900rpm
